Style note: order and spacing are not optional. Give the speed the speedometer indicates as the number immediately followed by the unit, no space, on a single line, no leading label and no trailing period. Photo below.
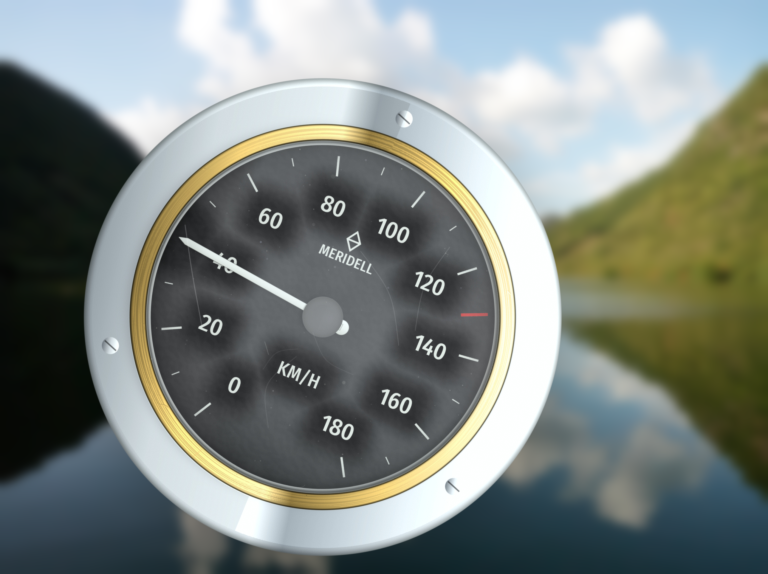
40km/h
